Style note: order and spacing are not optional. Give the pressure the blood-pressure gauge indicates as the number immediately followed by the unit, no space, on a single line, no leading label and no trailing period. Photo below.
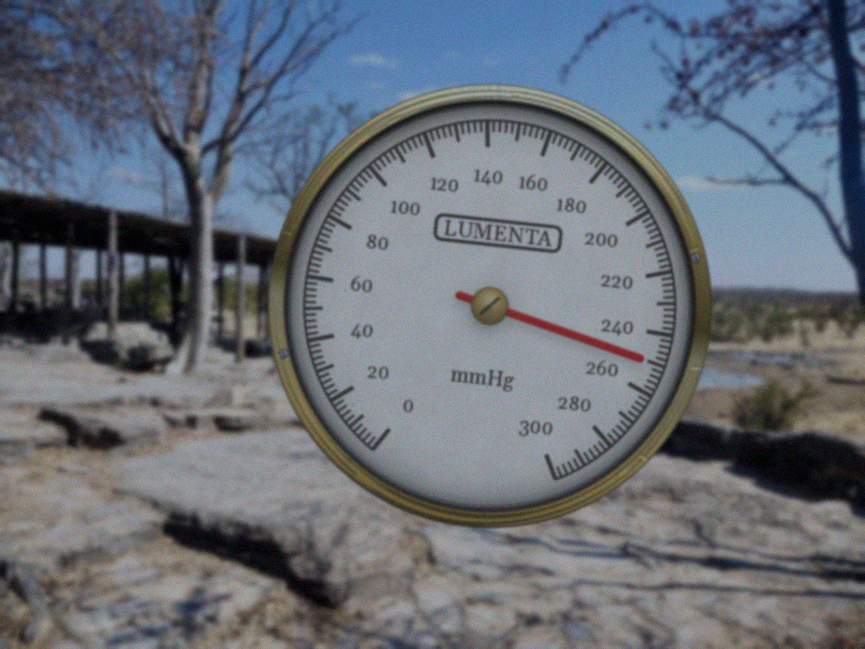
250mmHg
